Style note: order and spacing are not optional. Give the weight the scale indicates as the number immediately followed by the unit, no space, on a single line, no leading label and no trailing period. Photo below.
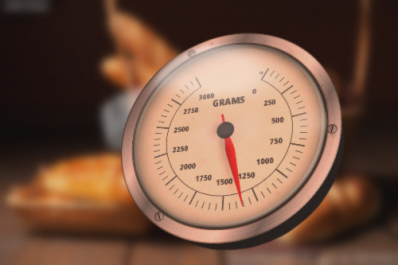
1350g
